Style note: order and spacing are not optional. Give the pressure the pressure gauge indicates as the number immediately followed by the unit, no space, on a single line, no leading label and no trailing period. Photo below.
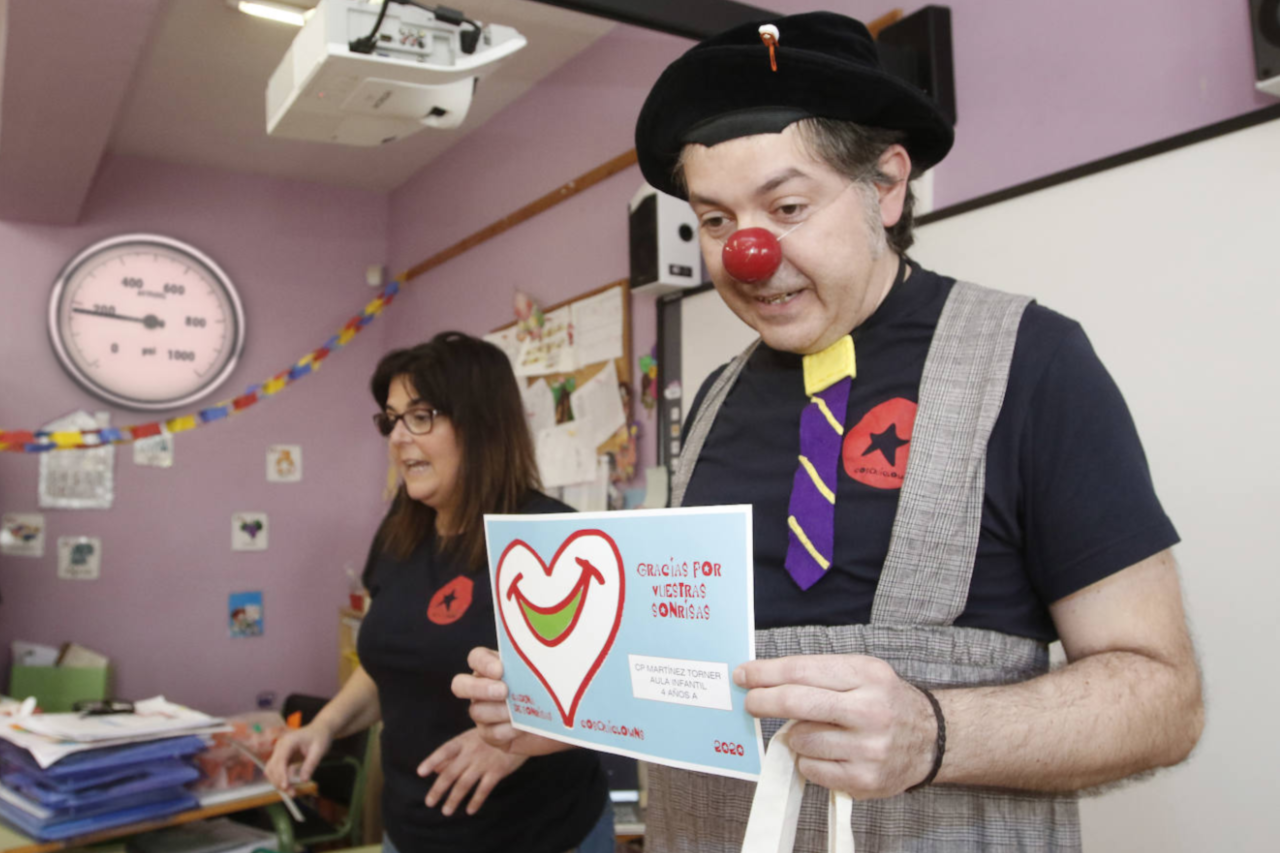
175psi
